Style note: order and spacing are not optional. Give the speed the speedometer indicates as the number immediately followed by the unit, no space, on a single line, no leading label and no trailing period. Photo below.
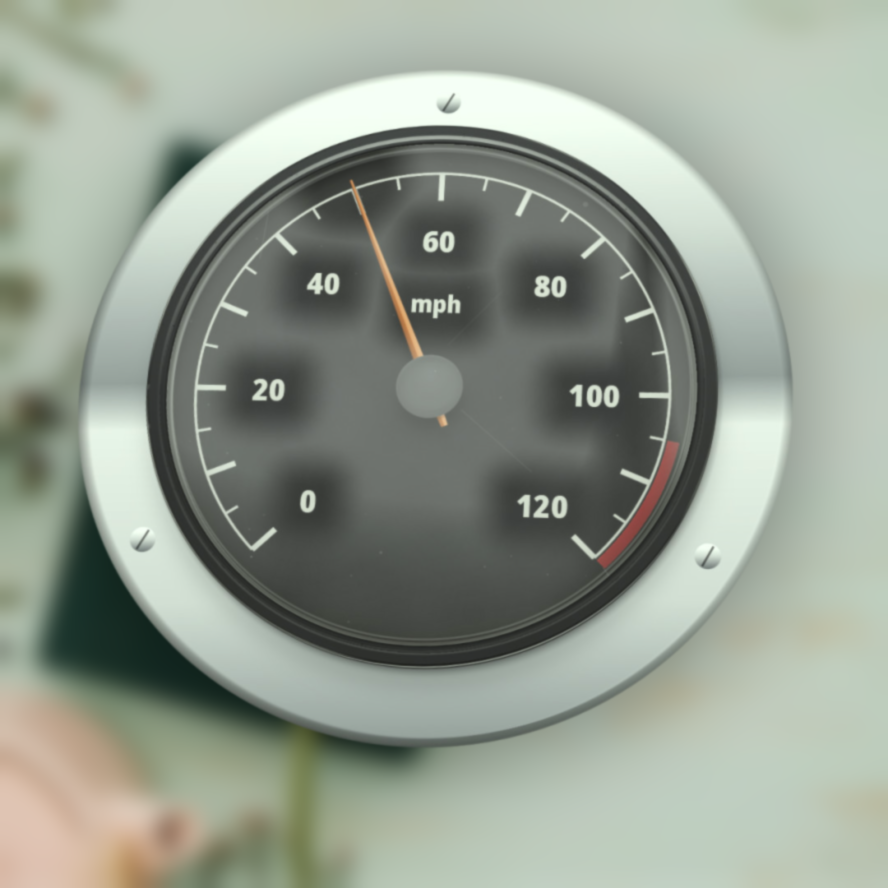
50mph
